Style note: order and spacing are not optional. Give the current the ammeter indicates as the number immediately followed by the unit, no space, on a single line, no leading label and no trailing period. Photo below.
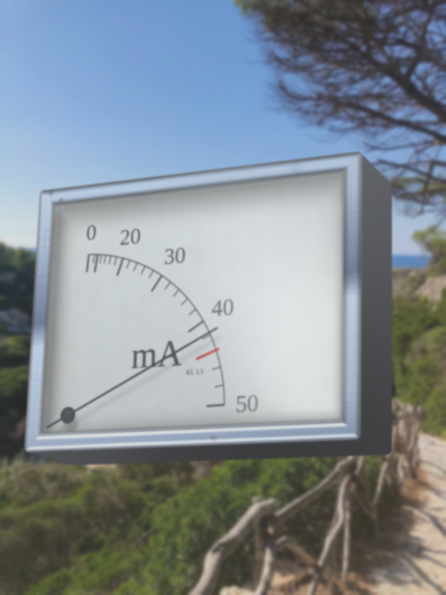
42mA
